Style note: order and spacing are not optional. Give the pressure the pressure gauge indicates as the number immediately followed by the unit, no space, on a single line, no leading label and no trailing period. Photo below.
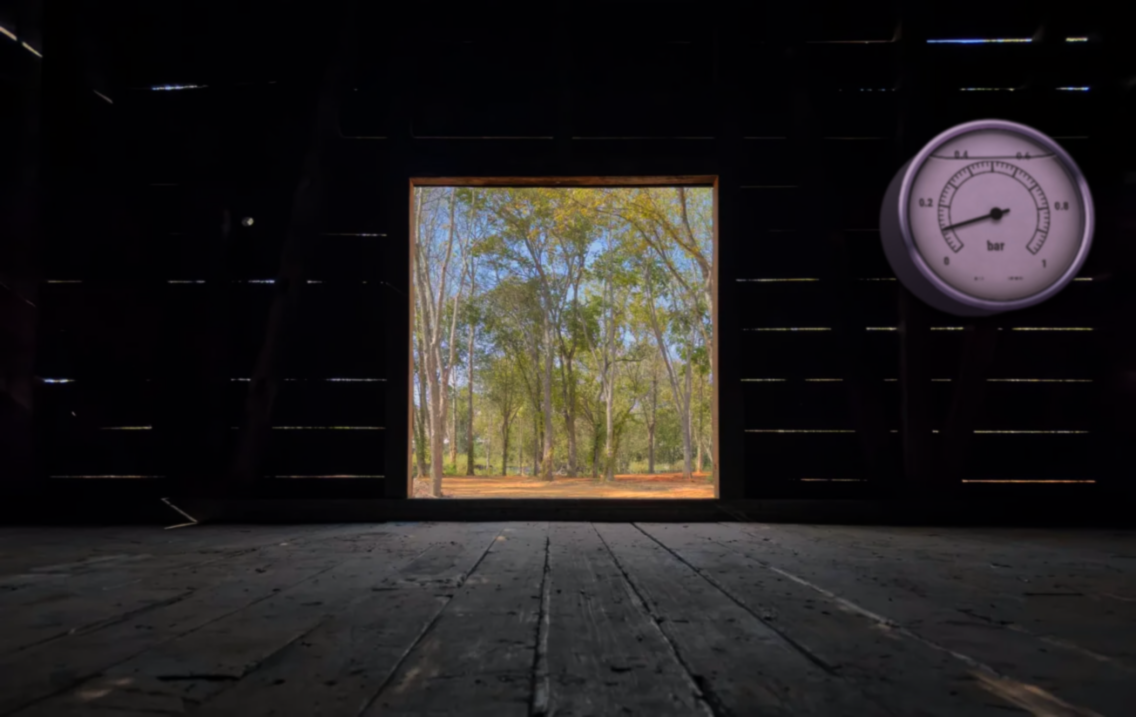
0.1bar
